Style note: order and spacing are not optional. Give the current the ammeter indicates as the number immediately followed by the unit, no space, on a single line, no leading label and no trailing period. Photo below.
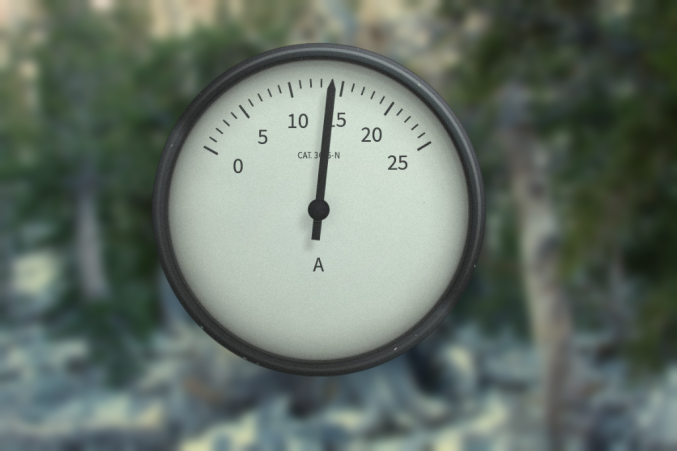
14A
